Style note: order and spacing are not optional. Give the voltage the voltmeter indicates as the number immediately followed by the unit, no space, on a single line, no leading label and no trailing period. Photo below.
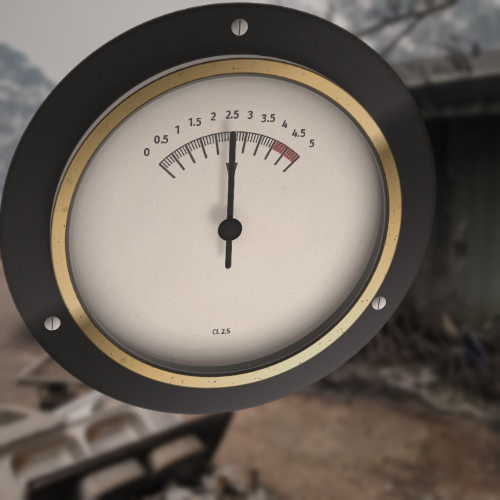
2.5V
